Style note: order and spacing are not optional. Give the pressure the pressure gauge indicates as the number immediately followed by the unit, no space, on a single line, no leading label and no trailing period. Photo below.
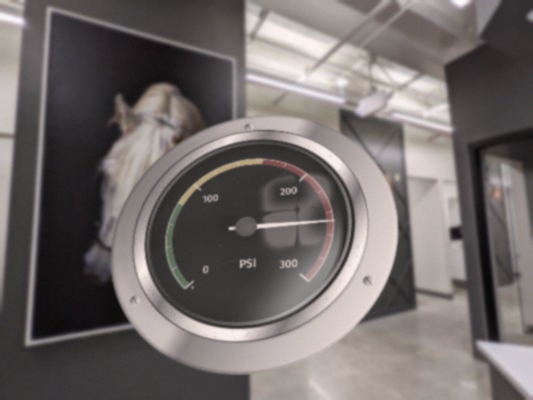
250psi
